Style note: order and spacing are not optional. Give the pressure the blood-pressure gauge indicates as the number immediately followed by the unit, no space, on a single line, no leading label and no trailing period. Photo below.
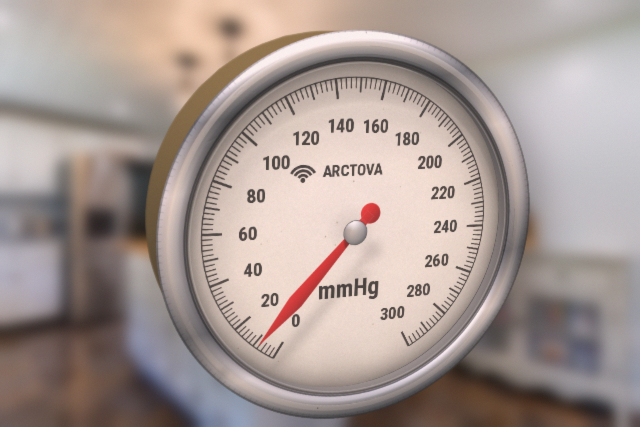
10mmHg
